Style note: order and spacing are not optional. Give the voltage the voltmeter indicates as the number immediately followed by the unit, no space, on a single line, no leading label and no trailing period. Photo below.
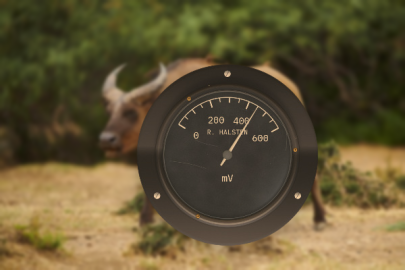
450mV
